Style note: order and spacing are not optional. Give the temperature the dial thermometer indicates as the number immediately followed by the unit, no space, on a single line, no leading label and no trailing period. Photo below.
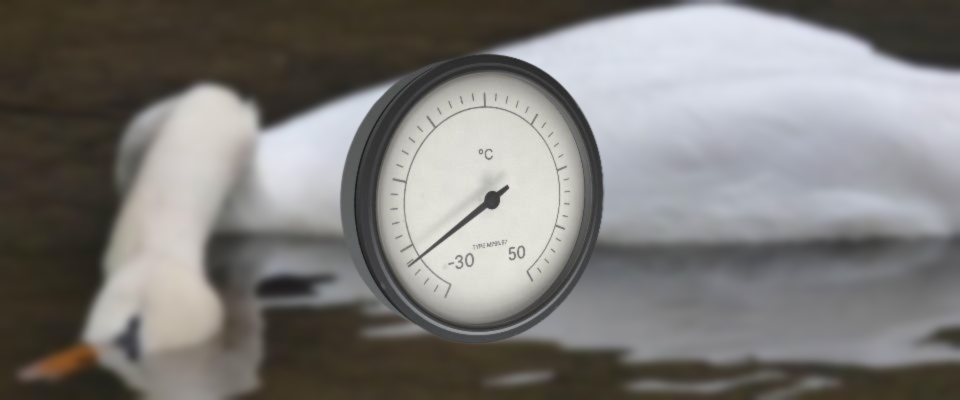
-22°C
